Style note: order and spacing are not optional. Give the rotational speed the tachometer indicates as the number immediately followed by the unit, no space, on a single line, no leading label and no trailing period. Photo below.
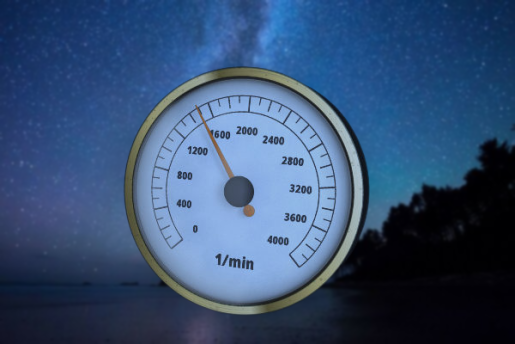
1500rpm
